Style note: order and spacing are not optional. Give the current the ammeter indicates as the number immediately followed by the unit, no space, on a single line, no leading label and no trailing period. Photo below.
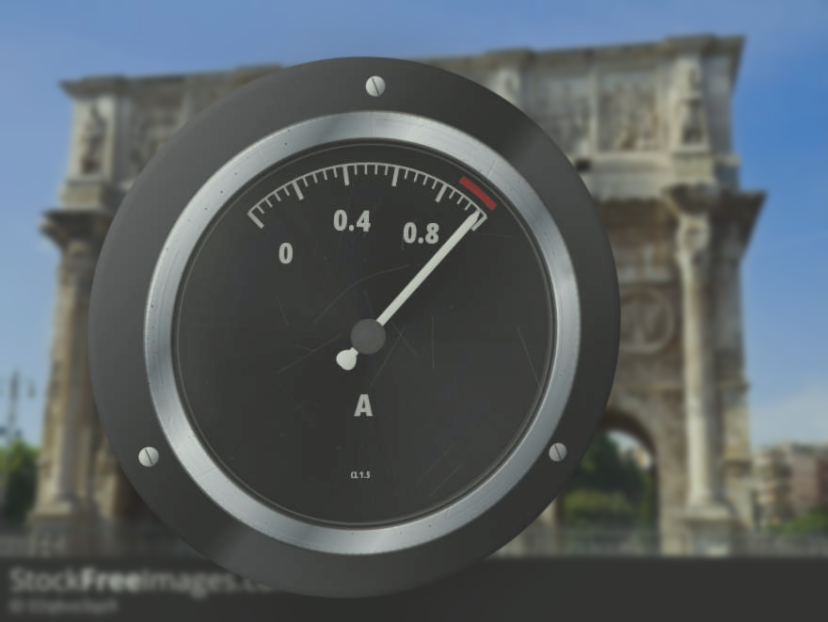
0.96A
